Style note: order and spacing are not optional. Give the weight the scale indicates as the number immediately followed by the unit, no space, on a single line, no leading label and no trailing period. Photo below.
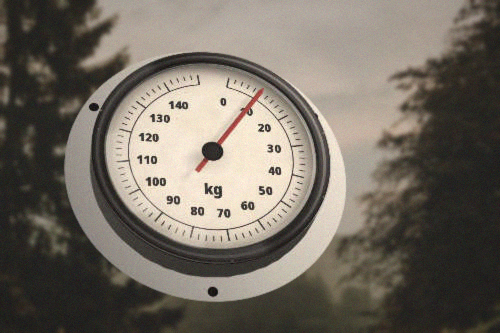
10kg
